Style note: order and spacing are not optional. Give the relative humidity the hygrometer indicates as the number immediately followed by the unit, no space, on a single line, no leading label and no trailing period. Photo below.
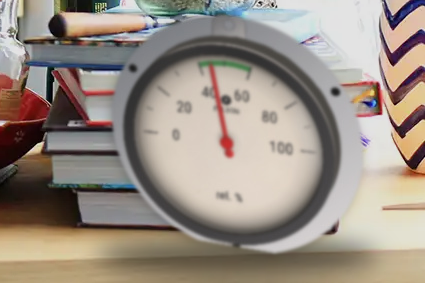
45%
